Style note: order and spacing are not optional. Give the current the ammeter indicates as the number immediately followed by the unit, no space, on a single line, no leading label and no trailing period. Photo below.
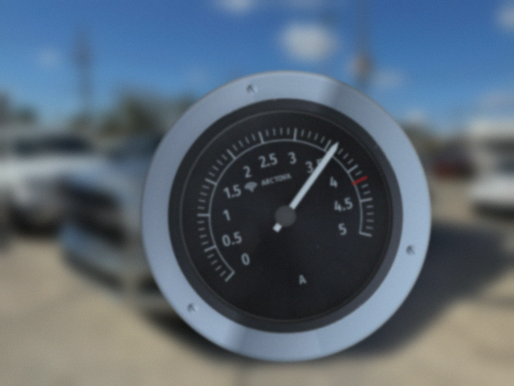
3.6A
